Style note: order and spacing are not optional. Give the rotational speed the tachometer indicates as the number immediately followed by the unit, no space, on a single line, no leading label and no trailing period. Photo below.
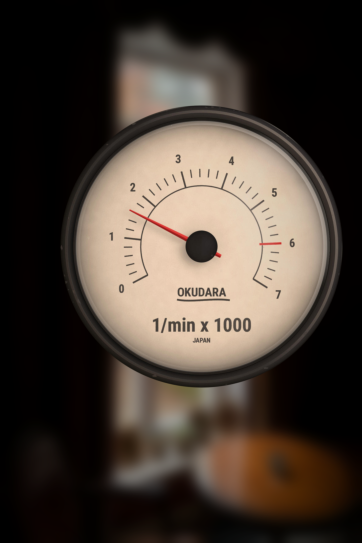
1600rpm
